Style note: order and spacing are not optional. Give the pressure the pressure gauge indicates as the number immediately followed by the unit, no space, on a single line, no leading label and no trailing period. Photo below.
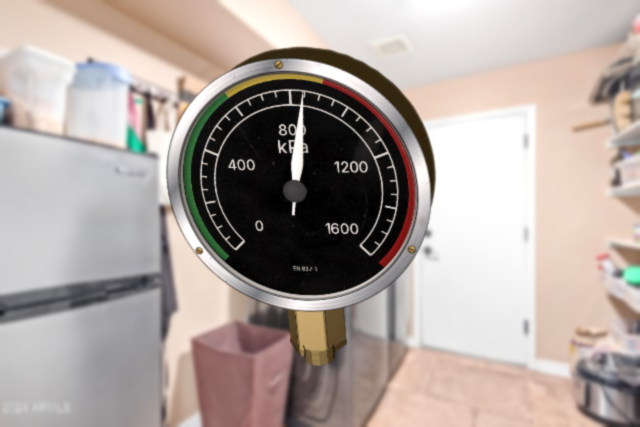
850kPa
